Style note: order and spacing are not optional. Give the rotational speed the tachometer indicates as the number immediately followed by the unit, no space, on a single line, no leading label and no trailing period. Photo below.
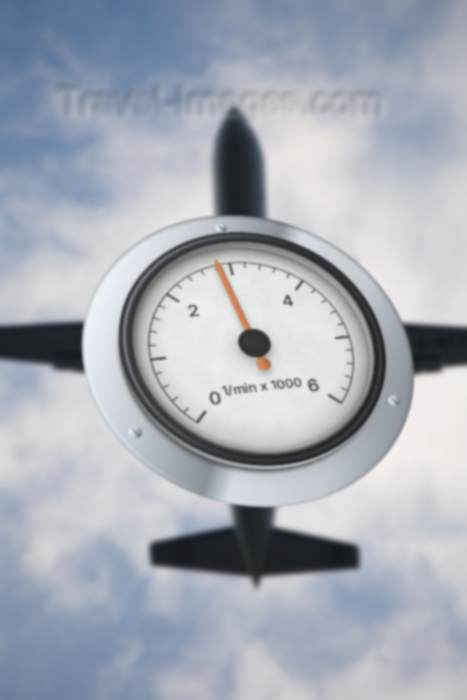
2800rpm
